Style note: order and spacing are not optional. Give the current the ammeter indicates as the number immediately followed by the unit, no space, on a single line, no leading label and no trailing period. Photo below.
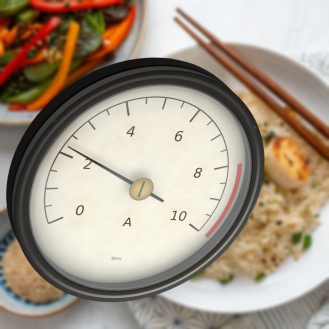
2.25A
